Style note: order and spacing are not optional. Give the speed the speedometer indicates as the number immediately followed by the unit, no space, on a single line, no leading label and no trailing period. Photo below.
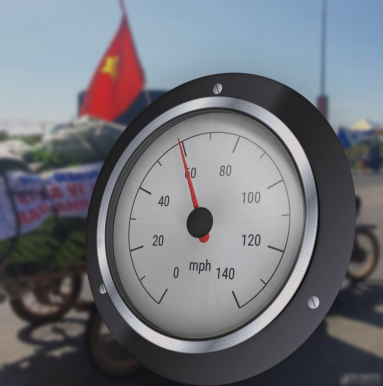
60mph
